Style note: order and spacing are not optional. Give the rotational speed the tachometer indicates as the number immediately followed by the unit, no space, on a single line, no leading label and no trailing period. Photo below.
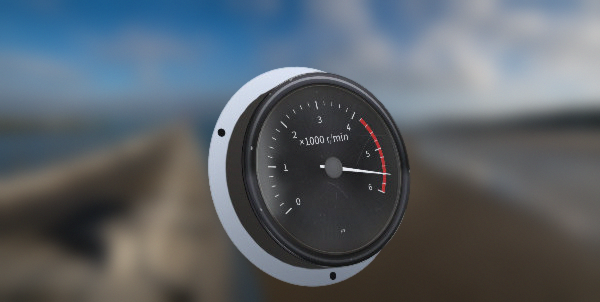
5600rpm
